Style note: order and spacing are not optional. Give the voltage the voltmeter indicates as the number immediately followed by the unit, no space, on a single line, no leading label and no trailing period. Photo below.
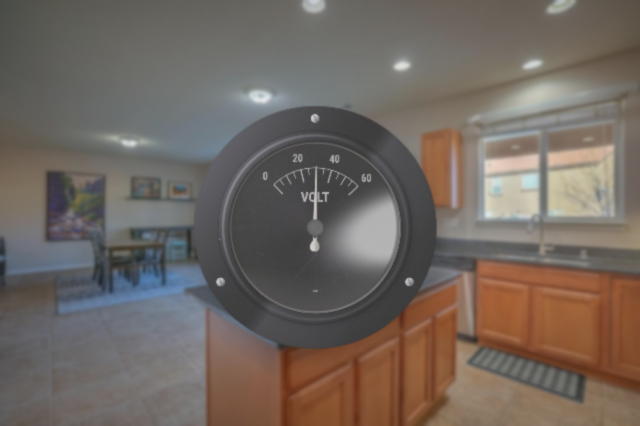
30V
